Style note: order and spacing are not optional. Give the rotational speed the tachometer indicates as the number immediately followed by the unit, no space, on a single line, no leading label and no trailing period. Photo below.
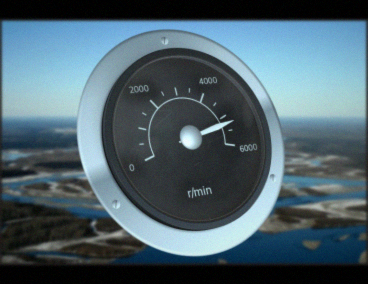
5250rpm
